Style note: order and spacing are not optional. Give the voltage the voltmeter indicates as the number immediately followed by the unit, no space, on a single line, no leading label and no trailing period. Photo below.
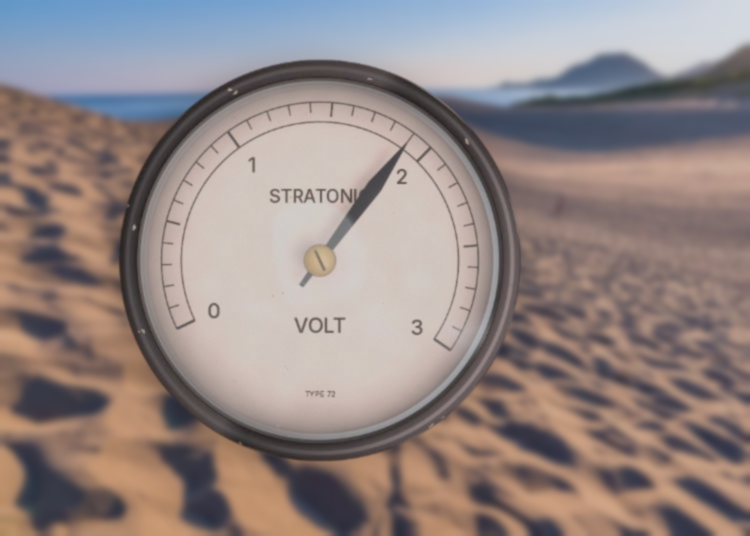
1.9V
